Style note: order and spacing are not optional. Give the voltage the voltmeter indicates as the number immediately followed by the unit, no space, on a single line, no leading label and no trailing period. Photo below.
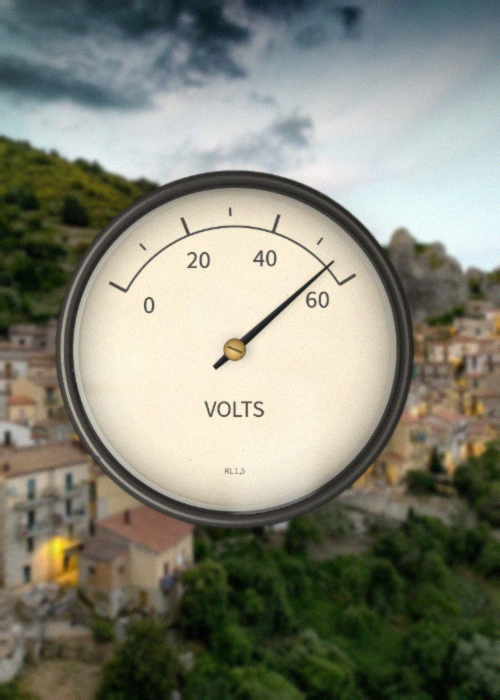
55V
